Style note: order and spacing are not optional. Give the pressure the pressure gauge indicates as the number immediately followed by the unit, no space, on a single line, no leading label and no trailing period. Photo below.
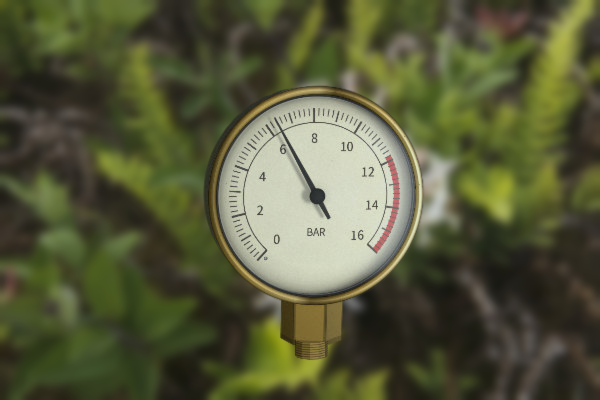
6.4bar
